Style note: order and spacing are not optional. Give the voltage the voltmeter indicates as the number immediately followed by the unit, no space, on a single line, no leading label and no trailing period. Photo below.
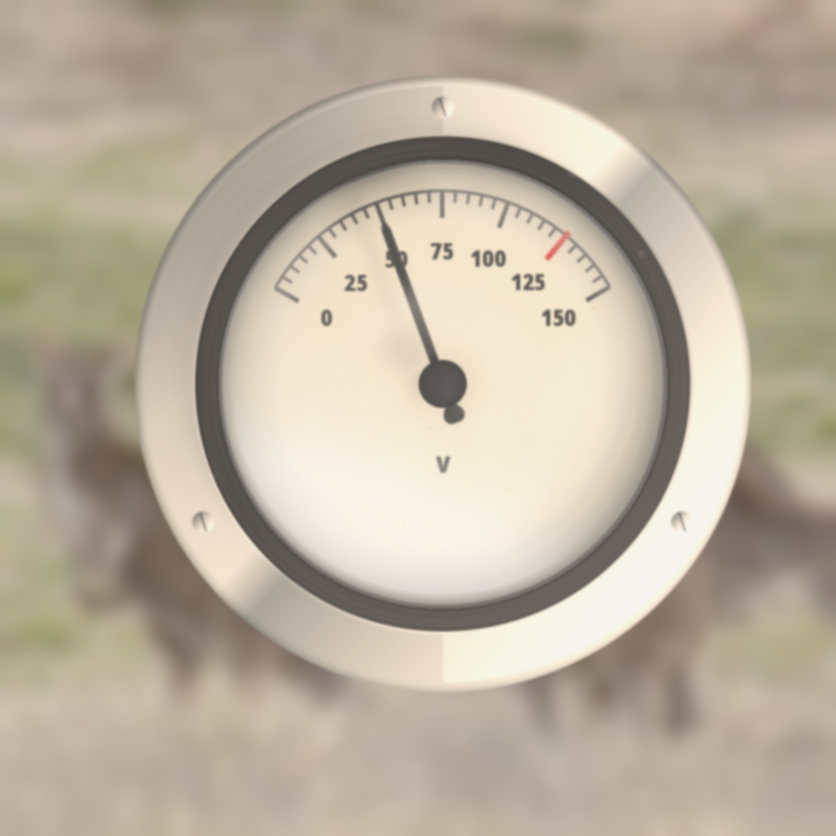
50V
